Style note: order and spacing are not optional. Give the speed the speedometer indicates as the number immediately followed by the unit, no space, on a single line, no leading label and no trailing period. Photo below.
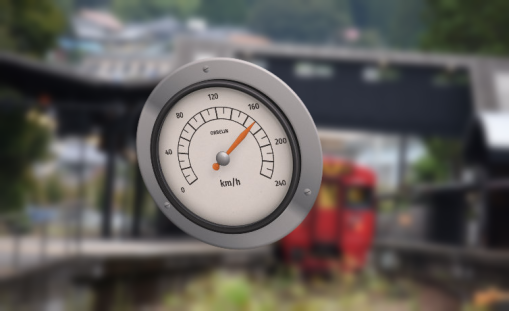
170km/h
